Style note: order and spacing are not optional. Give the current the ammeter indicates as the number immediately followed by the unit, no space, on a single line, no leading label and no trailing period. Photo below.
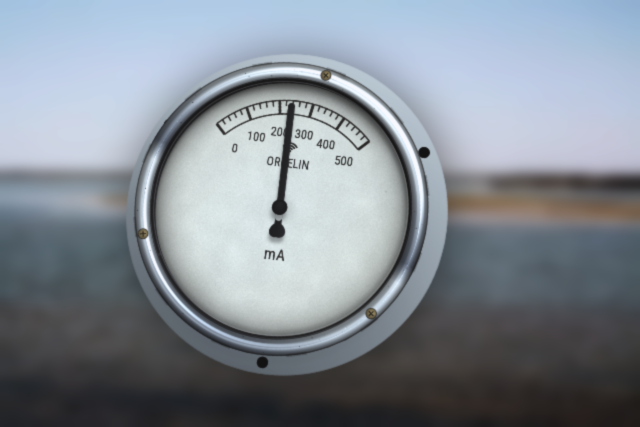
240mA
